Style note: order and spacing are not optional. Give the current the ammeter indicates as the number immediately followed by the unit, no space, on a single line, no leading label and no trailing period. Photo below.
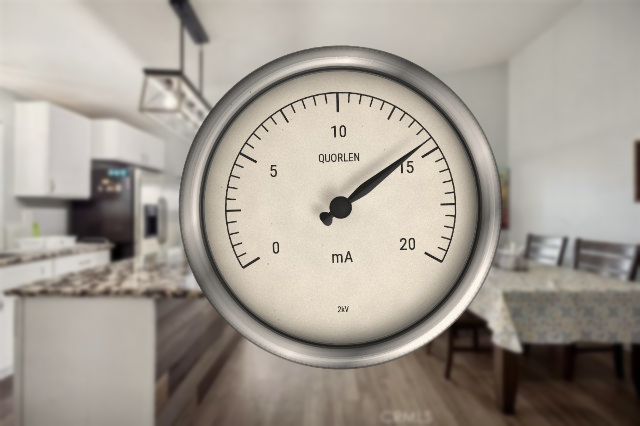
14.5mA
